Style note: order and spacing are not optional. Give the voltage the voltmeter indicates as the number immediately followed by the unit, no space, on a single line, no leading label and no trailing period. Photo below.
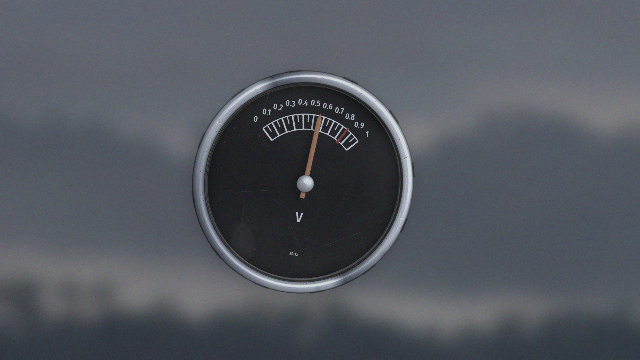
0.55V
